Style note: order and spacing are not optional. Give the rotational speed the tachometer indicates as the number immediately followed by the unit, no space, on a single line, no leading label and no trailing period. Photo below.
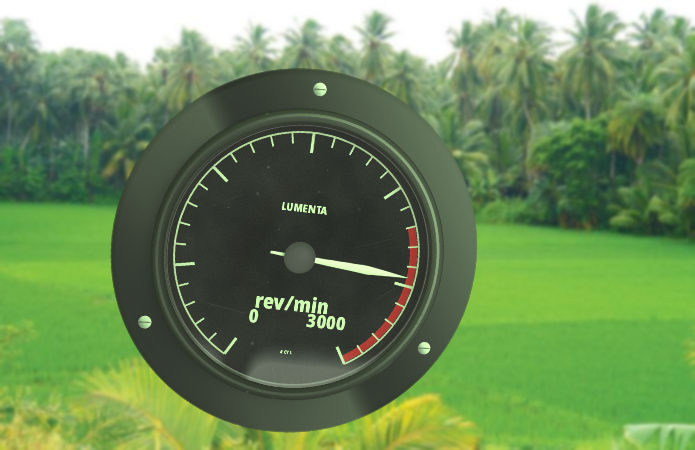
2450rpm
